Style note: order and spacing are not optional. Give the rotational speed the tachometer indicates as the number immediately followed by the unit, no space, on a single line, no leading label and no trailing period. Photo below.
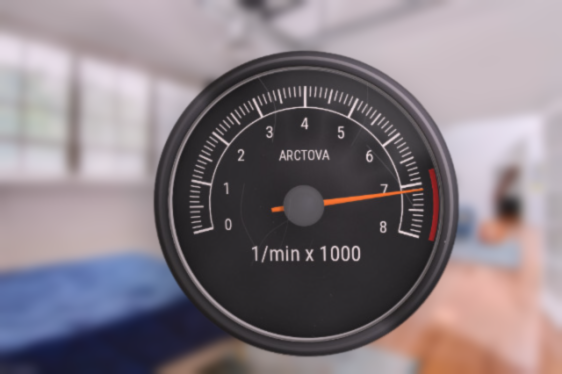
7100rpm
